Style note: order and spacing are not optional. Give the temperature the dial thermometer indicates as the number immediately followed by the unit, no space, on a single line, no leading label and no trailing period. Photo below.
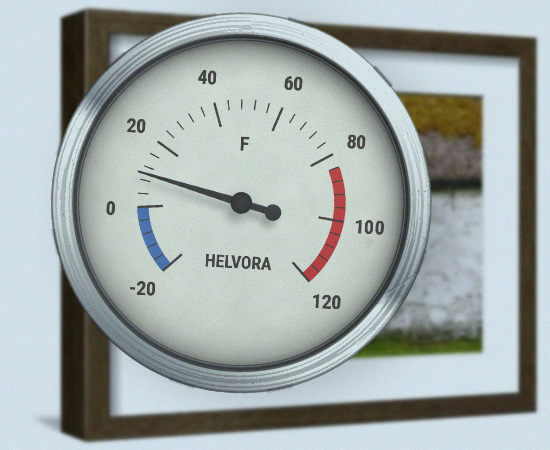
10°F
